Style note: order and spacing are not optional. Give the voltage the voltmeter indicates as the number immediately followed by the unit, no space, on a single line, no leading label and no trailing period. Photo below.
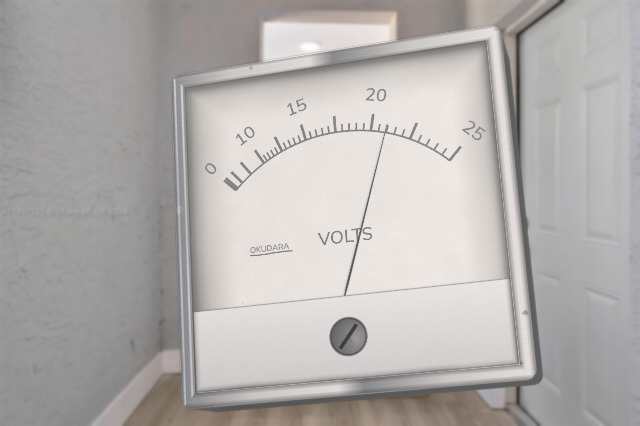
21V
